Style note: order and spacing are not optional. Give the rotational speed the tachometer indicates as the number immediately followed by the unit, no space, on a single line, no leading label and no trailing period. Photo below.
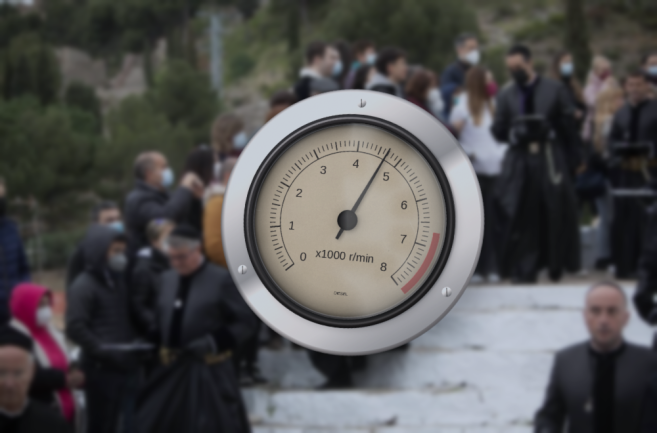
4700rpm
